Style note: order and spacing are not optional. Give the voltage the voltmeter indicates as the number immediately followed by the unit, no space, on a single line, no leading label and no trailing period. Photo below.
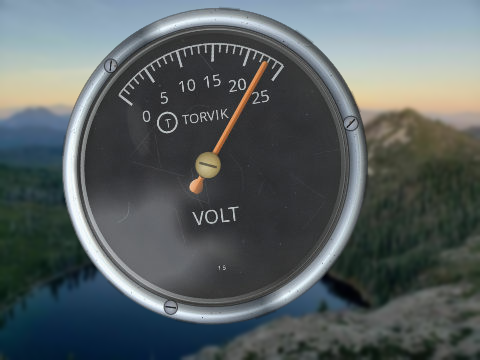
23V
